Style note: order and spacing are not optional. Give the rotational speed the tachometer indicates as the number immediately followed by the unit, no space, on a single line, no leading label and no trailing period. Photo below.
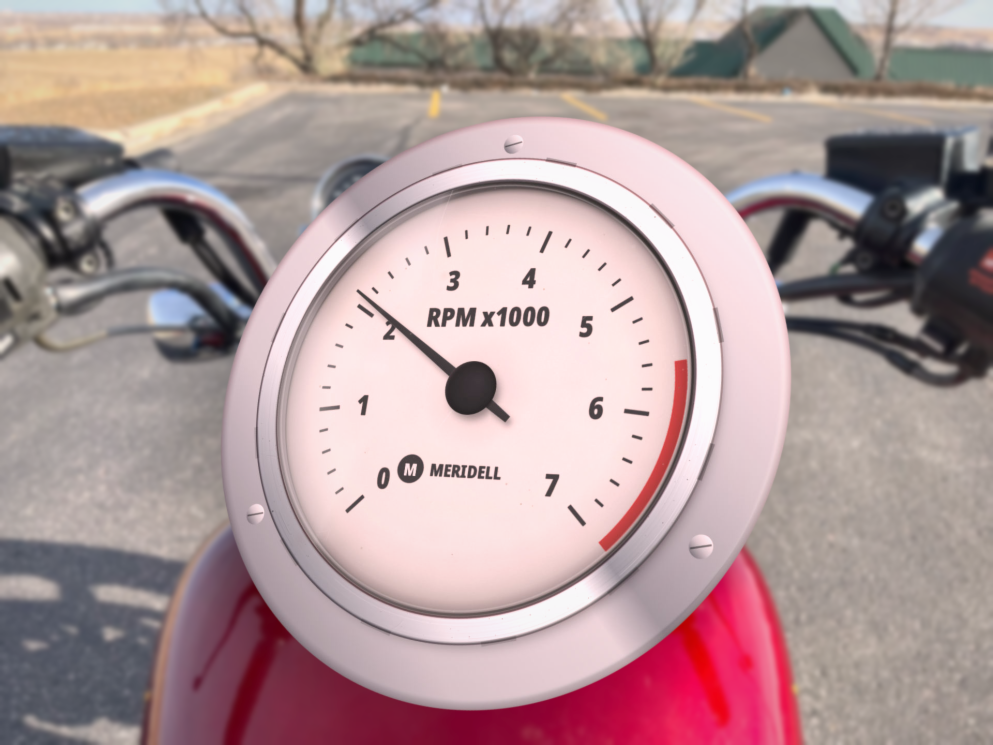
2100rpm
